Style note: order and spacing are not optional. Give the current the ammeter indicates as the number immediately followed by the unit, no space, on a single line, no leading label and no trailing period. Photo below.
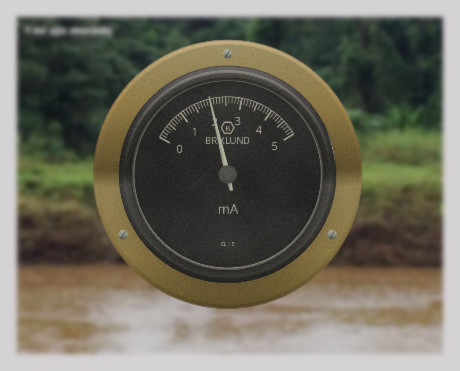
2mA
